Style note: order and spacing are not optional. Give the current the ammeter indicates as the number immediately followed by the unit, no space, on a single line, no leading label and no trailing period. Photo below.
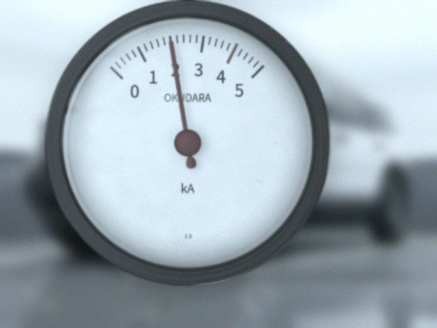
2kA
